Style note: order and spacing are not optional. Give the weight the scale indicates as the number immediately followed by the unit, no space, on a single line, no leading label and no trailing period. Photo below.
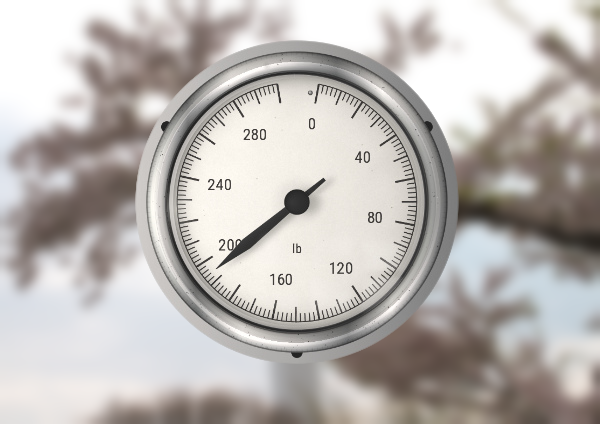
194lb
